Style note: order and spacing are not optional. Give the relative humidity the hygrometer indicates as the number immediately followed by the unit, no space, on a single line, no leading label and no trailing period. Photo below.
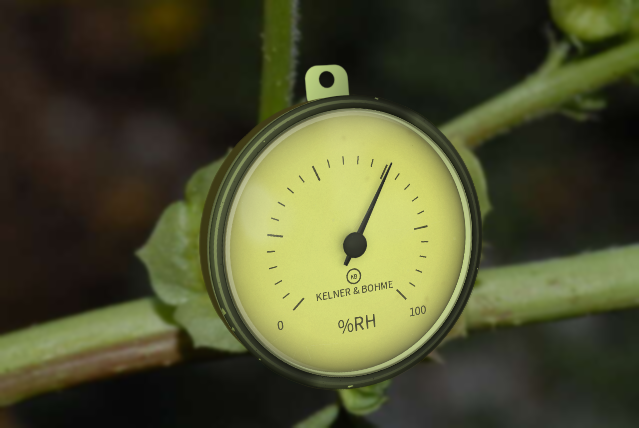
60%
